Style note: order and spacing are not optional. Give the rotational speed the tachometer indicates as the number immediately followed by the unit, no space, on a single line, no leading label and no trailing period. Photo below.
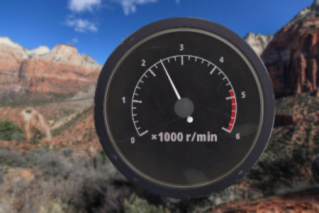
2400rpm
